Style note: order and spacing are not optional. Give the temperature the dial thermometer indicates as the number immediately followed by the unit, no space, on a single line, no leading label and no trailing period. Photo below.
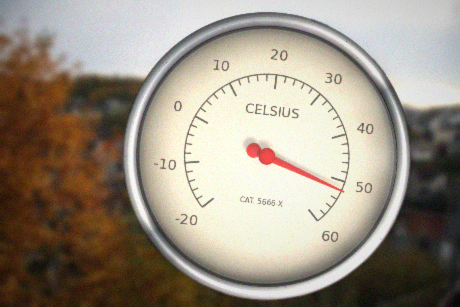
52°C
